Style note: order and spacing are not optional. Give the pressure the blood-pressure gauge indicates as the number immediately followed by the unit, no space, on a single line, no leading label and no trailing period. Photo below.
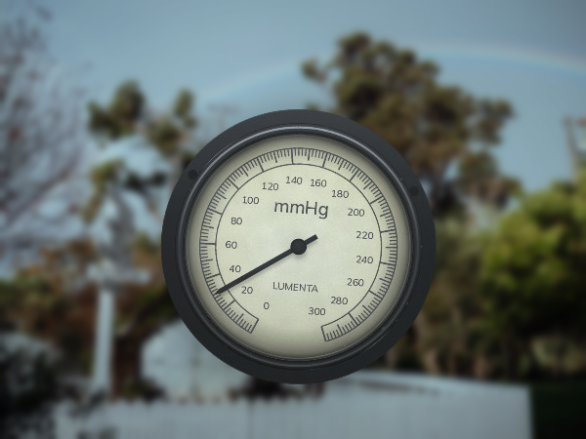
30mmHg
